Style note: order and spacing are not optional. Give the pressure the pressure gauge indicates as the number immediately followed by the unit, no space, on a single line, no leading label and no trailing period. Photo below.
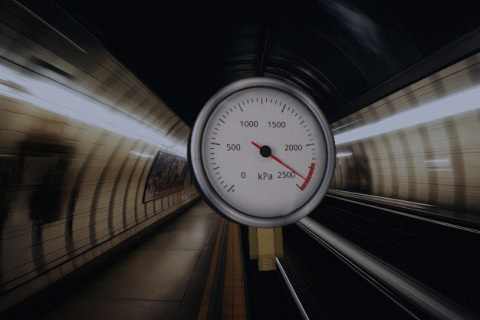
2400kPa
